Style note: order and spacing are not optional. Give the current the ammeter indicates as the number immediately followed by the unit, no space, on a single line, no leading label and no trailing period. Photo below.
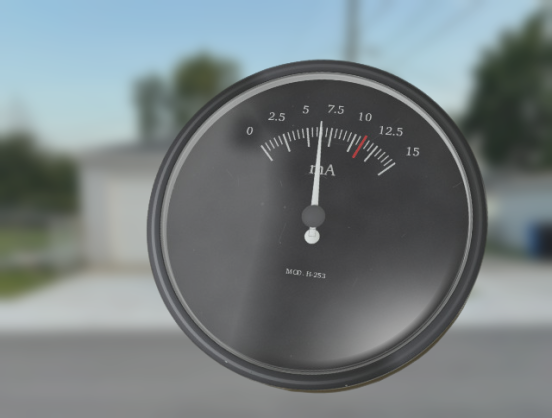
6.5mA
